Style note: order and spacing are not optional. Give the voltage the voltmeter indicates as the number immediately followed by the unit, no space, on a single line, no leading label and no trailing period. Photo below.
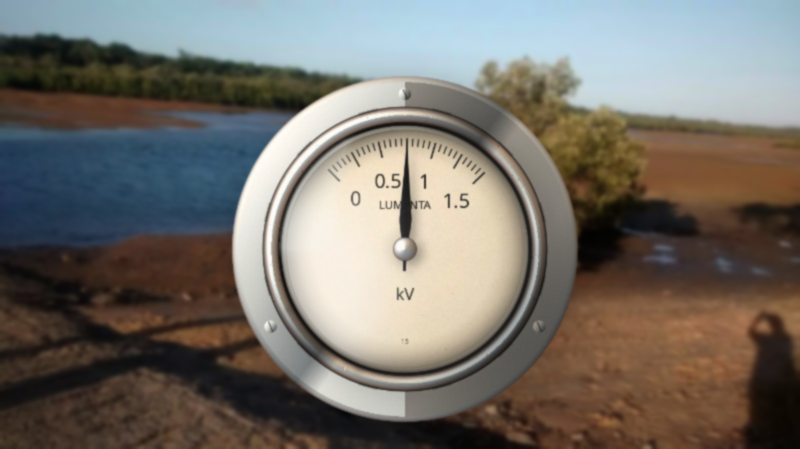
0.75kV
